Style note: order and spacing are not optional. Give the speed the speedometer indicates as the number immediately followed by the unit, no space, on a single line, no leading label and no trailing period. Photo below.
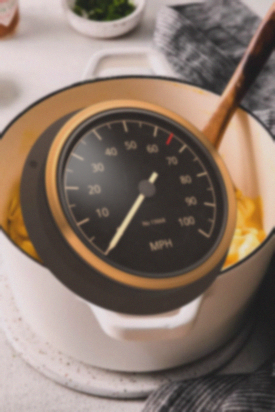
0mph
